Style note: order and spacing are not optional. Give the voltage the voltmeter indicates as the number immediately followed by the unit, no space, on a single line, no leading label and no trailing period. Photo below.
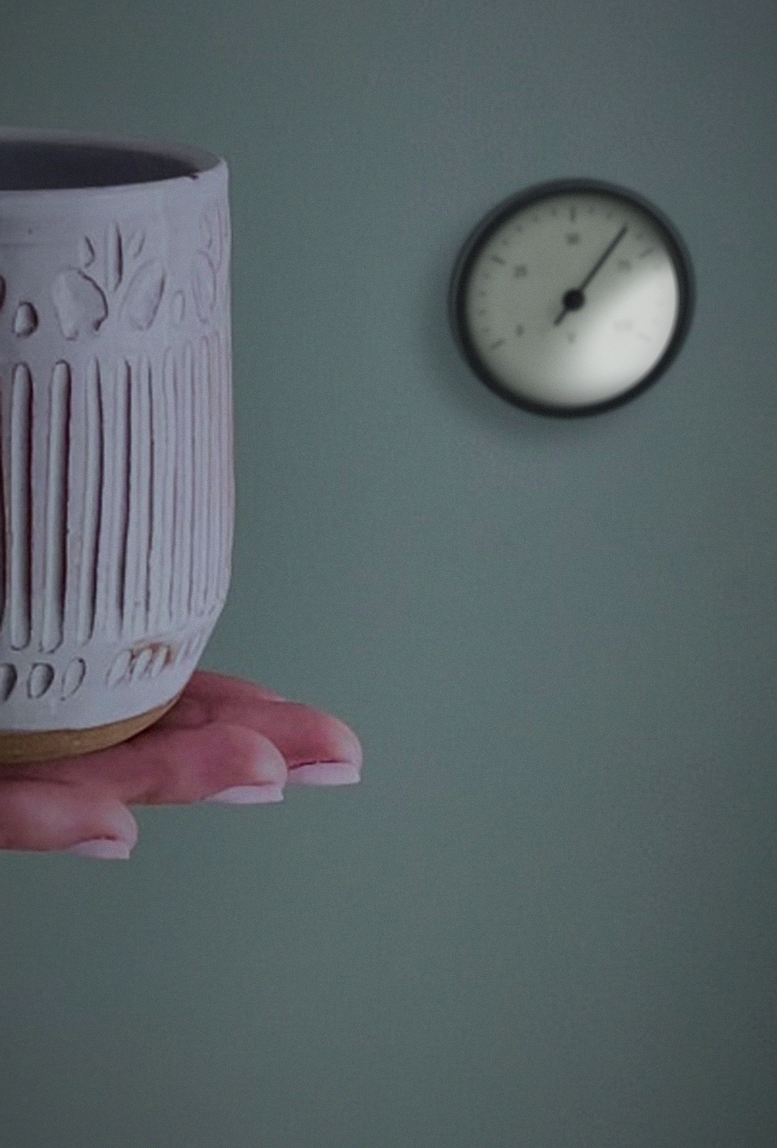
65V
